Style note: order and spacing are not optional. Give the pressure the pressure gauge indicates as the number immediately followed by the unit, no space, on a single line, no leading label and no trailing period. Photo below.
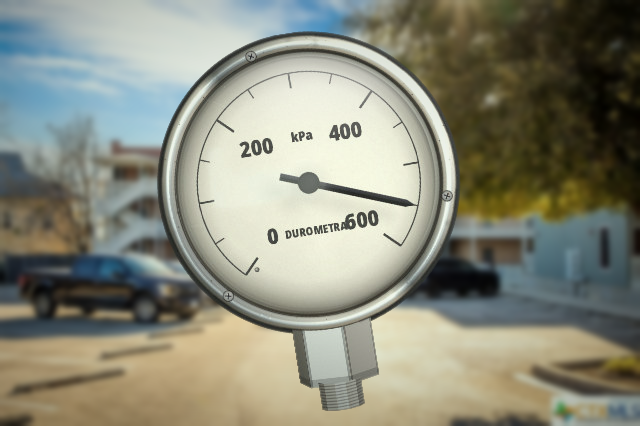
550kPa
